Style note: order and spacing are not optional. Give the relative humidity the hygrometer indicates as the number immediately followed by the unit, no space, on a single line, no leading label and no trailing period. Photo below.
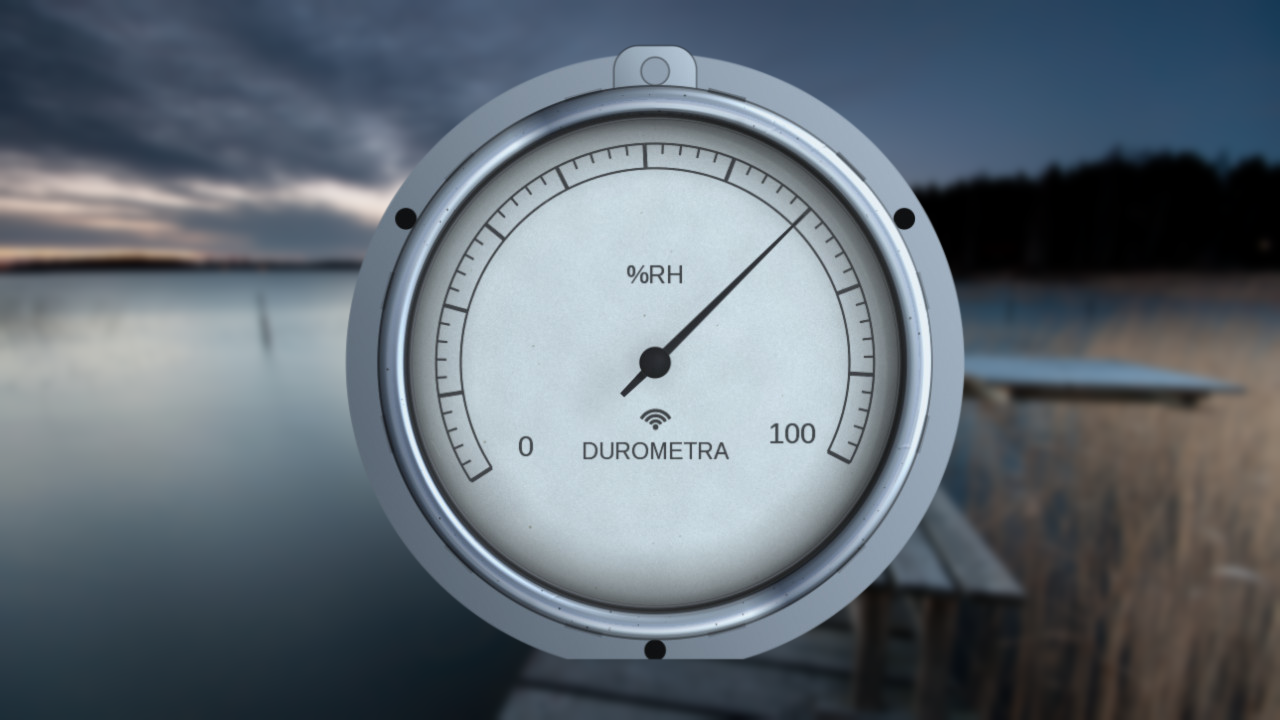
70%
